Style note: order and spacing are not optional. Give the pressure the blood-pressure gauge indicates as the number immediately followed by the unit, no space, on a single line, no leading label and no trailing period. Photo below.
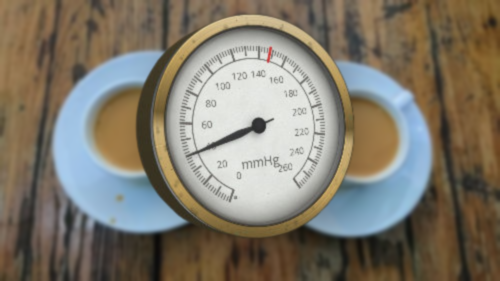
40mmHg
